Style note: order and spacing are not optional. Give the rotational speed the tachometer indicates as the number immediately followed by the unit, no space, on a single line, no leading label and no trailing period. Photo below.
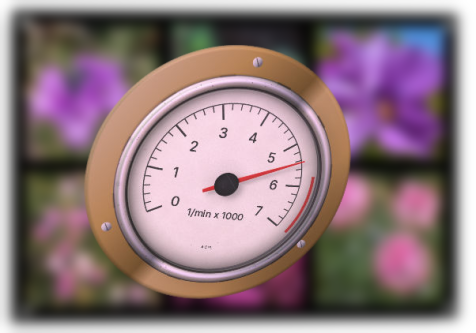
5400rpm
